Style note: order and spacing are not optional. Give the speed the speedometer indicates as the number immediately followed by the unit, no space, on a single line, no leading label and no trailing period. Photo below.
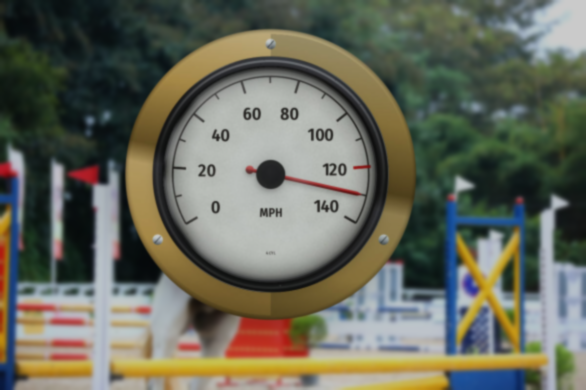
130mph
